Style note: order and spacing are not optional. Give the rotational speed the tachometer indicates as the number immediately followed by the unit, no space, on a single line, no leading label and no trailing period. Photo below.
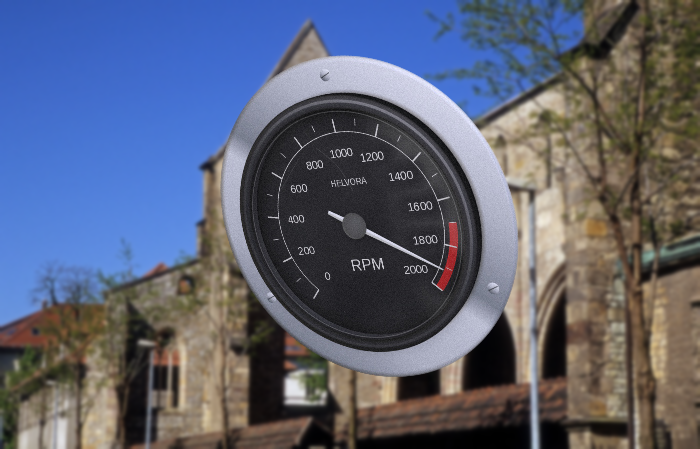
1900rpm
